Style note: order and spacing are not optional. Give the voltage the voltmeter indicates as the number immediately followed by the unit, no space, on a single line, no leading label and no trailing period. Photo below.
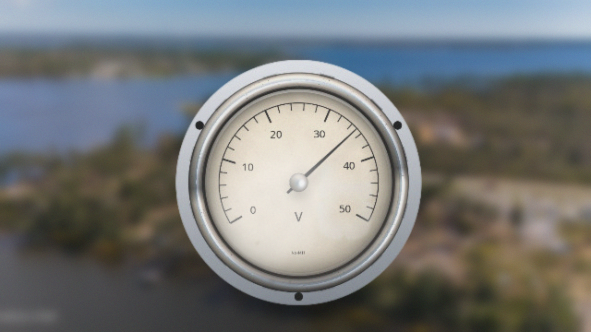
35V
